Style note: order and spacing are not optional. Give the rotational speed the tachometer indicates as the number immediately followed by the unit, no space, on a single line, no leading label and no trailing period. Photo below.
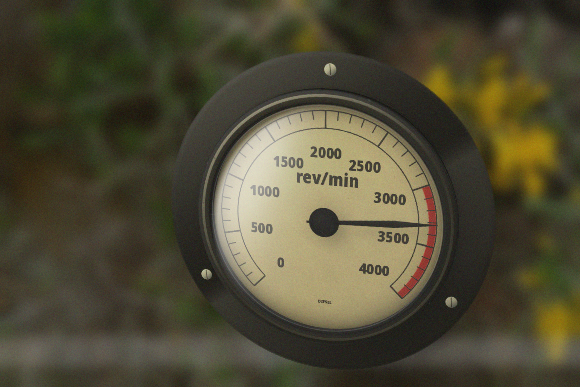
3300rpm
